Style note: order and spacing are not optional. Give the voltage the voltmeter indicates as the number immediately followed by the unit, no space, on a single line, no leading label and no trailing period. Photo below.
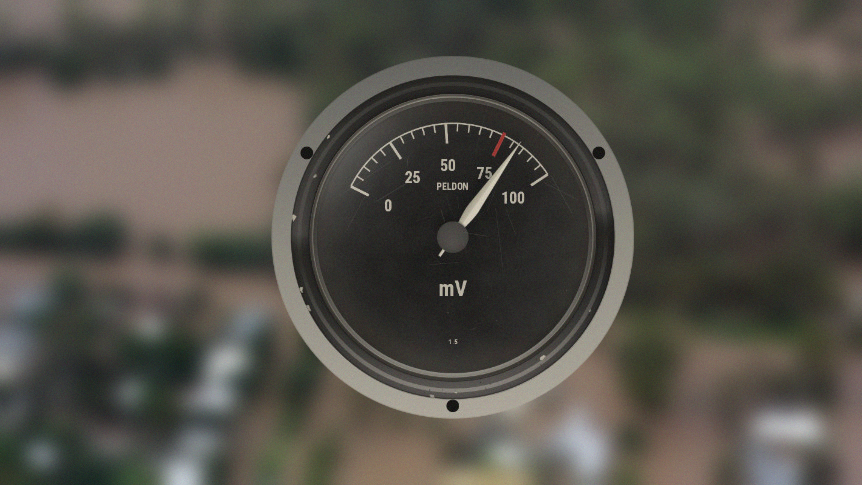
82.5mV
